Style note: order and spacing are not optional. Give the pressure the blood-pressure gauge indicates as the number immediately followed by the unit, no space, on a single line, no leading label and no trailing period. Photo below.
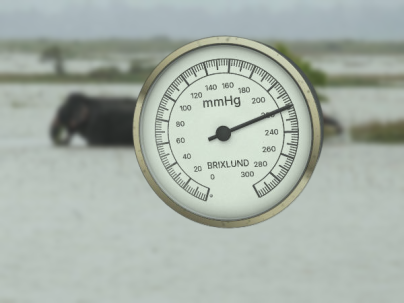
220mmHg
